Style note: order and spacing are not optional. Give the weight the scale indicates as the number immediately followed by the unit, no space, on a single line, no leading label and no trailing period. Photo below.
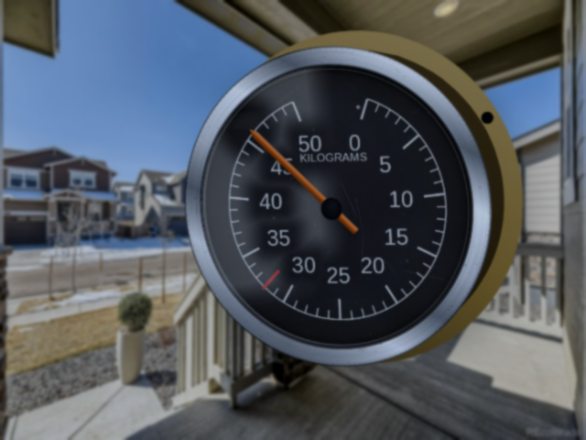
46kg
